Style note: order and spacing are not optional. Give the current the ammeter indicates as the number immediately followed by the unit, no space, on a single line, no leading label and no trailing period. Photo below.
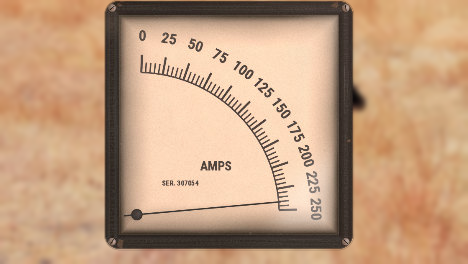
240A
